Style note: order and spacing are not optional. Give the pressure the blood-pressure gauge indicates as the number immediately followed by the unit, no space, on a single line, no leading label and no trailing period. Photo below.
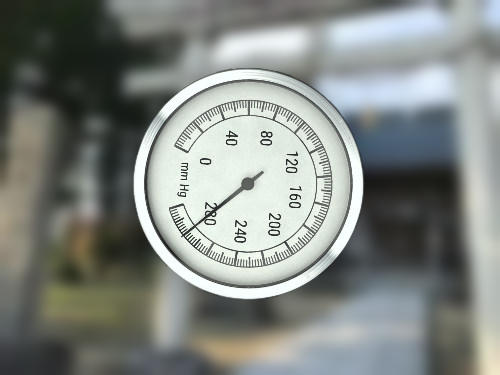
280mmHg
